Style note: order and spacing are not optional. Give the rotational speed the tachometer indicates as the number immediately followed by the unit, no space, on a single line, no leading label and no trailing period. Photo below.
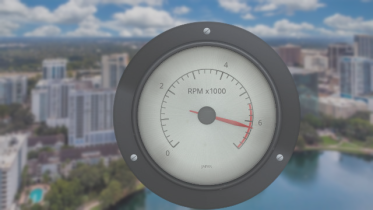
6200rpm
